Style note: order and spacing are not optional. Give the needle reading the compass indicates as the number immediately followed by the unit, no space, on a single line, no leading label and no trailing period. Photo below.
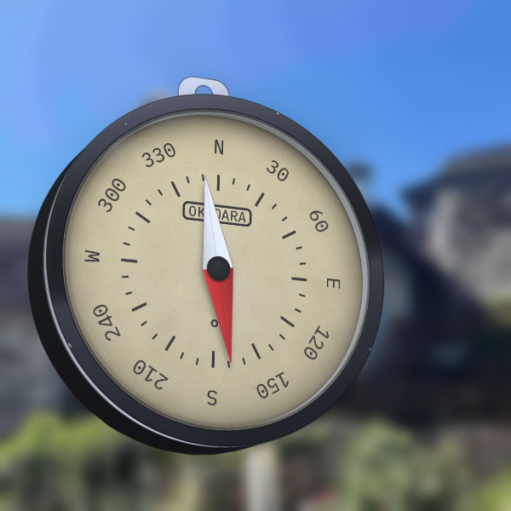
170°
